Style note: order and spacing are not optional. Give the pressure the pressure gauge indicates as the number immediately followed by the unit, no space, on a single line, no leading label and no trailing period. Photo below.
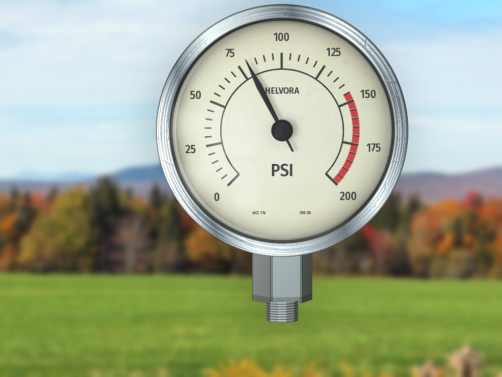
80psi
